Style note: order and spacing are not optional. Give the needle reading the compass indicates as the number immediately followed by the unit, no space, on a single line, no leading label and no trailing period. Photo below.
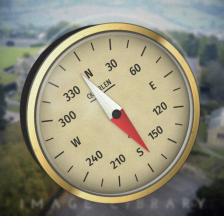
172.5°
